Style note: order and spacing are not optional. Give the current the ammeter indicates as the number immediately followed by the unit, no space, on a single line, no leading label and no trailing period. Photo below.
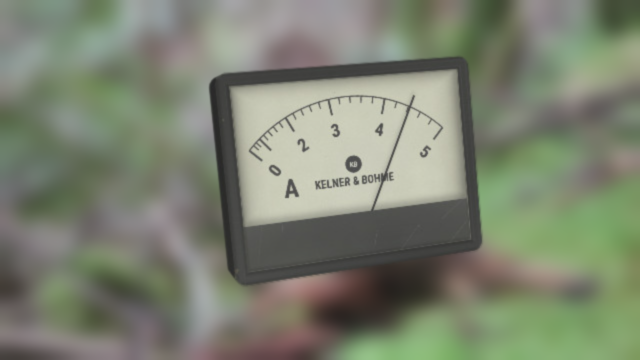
4.4A
